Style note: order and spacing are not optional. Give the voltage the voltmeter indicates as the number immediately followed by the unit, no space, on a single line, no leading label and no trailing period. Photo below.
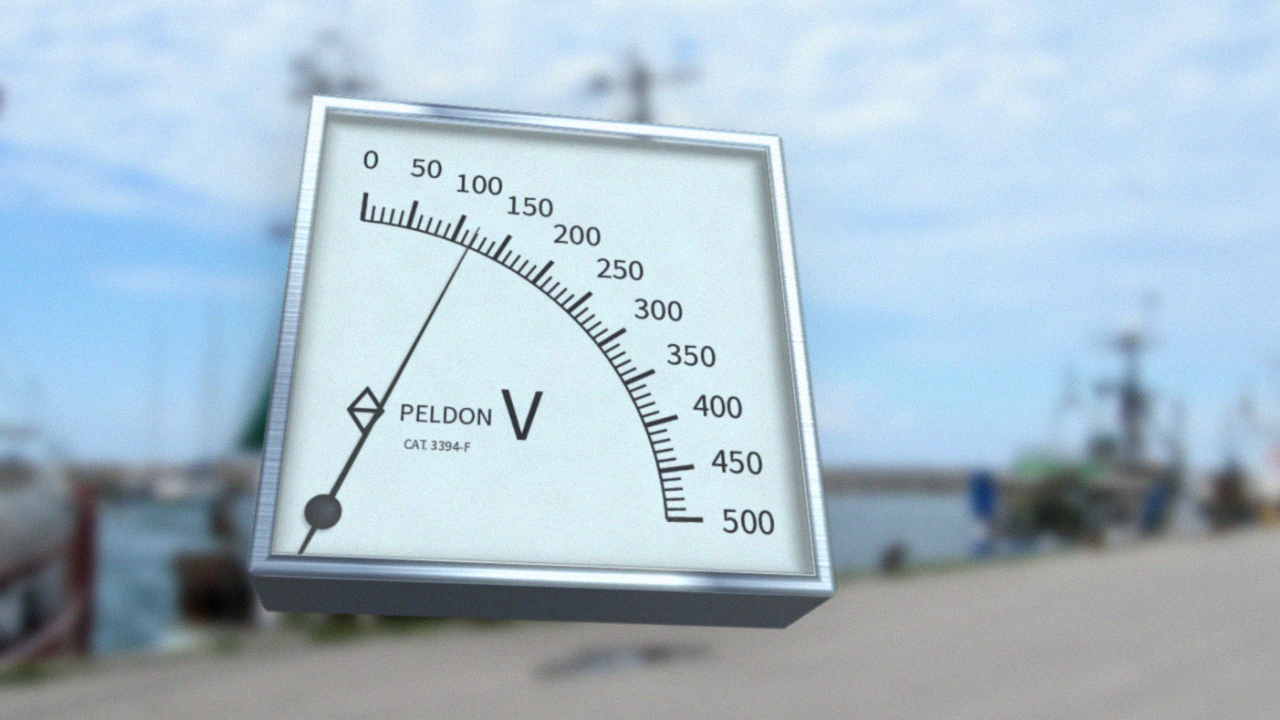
120V
